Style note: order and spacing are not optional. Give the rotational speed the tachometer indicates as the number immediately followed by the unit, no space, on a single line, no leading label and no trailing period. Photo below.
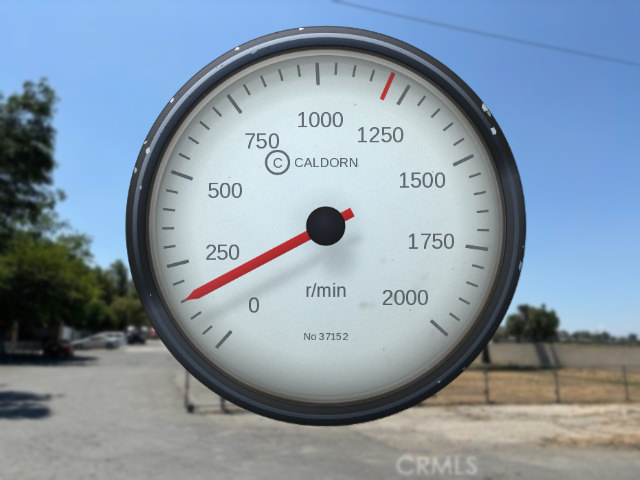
150rpm
